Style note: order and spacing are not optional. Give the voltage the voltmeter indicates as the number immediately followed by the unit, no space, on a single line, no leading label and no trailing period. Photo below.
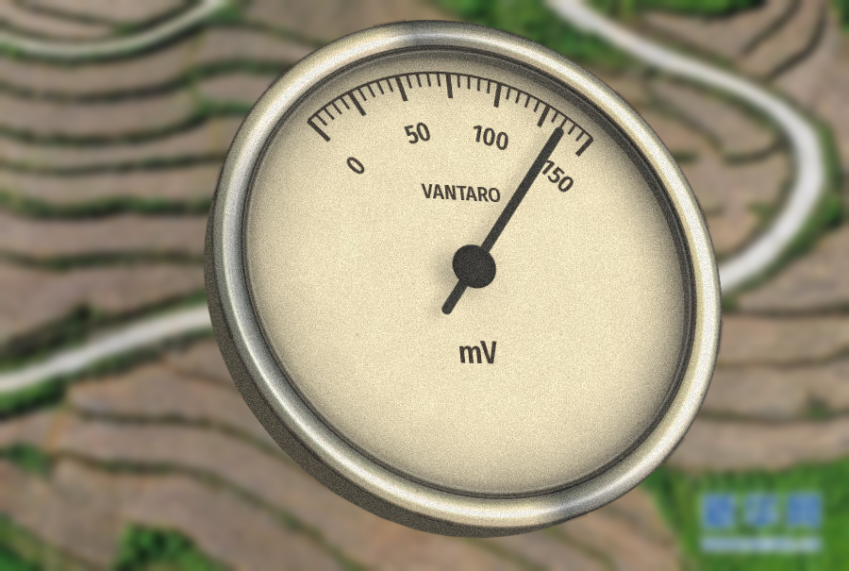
135mV
